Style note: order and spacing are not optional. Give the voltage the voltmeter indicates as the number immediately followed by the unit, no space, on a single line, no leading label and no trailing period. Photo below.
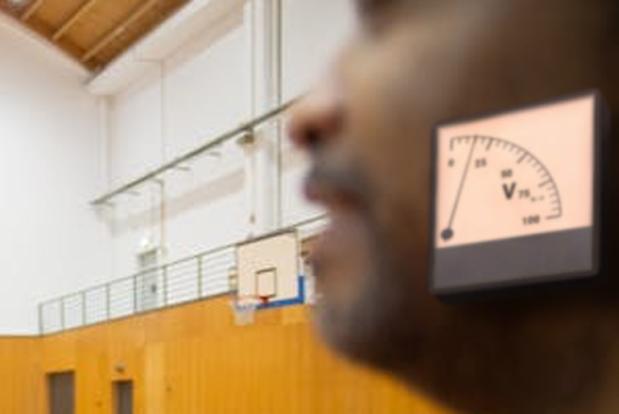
15V
